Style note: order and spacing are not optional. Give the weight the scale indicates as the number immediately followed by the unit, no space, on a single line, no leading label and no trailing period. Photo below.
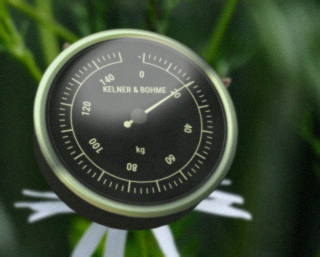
20kg
